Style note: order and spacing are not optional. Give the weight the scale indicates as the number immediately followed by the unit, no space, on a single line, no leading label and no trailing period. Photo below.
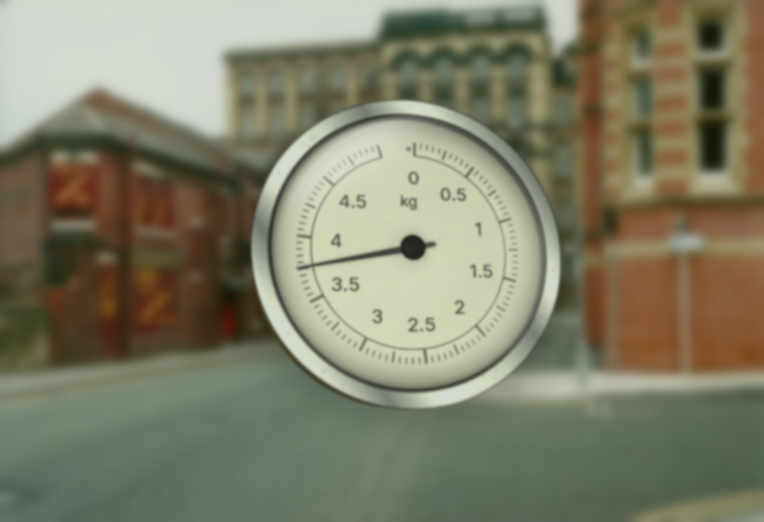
3.75kg
